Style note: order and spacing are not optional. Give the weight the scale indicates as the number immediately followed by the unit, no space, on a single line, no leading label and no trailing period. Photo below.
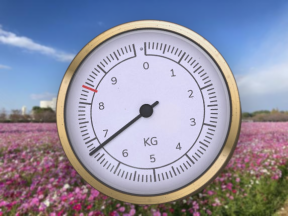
6.7kg
